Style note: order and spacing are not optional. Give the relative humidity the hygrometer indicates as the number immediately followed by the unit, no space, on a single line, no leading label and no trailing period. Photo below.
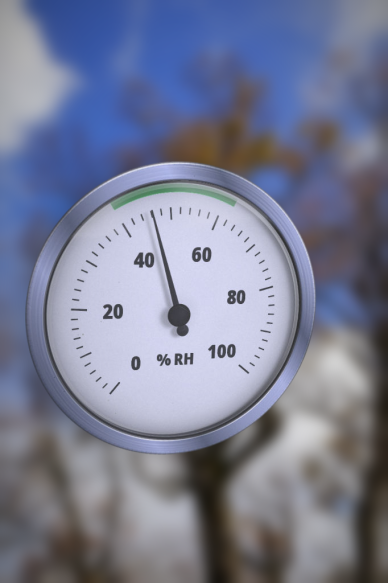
46%
